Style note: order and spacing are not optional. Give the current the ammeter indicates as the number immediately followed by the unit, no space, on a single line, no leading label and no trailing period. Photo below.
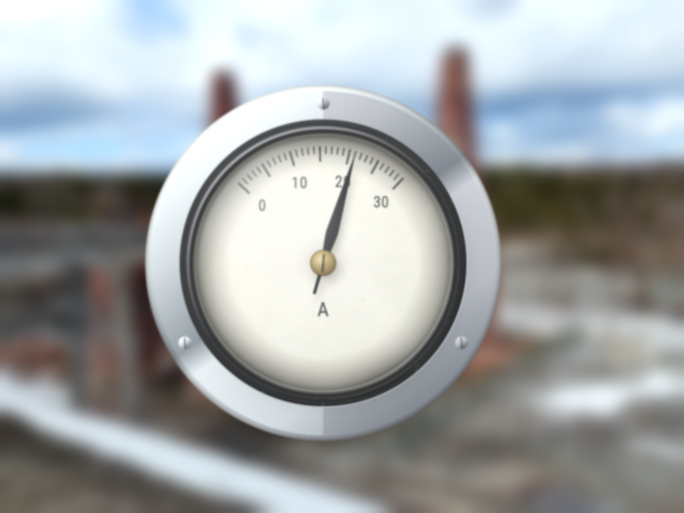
21A
